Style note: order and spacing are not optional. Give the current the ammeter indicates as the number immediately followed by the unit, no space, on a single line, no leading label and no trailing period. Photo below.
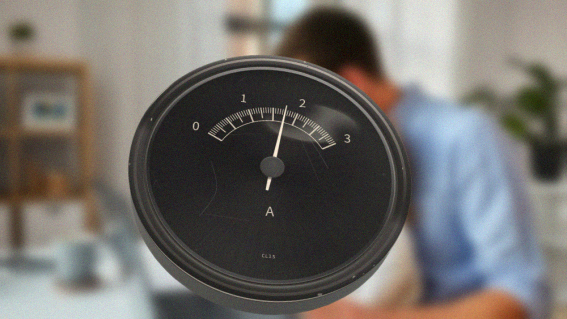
1.75A
